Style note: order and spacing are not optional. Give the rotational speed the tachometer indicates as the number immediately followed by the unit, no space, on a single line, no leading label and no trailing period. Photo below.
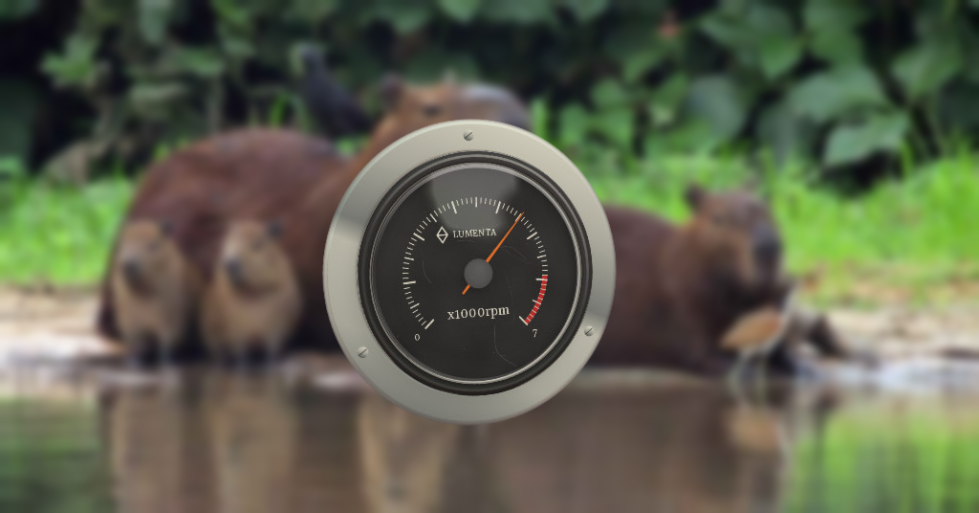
4500rpm
